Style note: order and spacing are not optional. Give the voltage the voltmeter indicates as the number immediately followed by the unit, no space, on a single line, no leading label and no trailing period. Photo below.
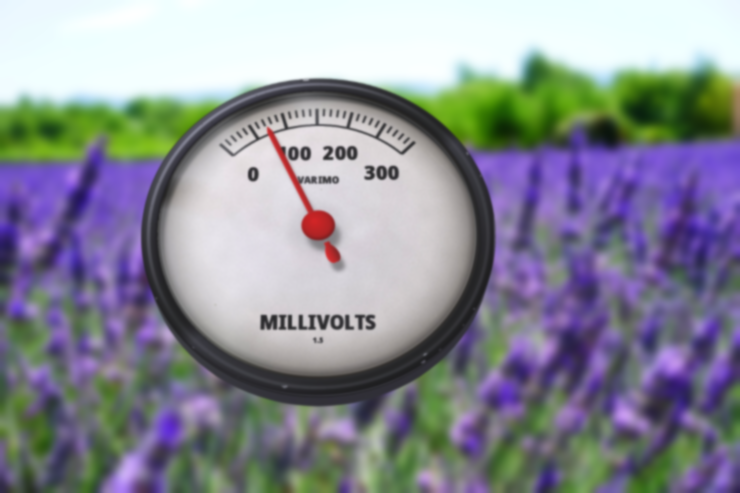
70mV
